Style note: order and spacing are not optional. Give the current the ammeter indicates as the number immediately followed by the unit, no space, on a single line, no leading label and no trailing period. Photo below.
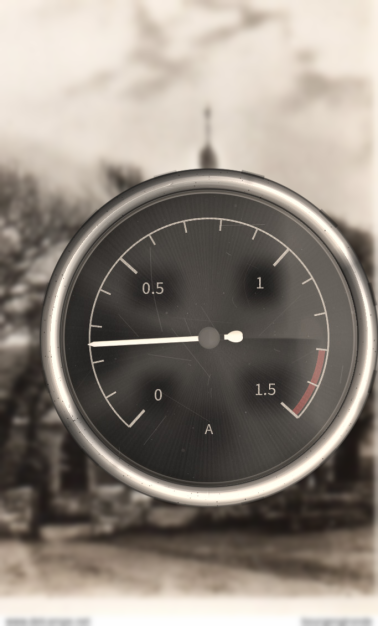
0.25A
